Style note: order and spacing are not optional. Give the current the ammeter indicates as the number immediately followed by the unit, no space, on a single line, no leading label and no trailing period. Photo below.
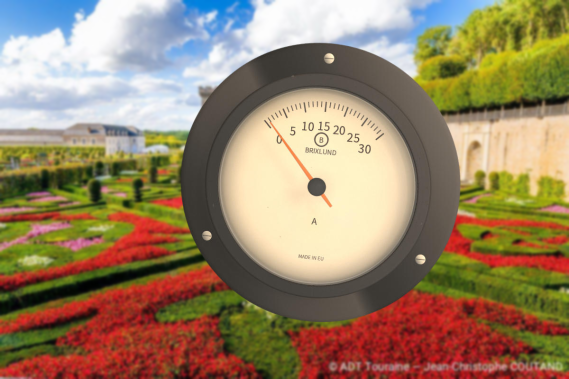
1A
